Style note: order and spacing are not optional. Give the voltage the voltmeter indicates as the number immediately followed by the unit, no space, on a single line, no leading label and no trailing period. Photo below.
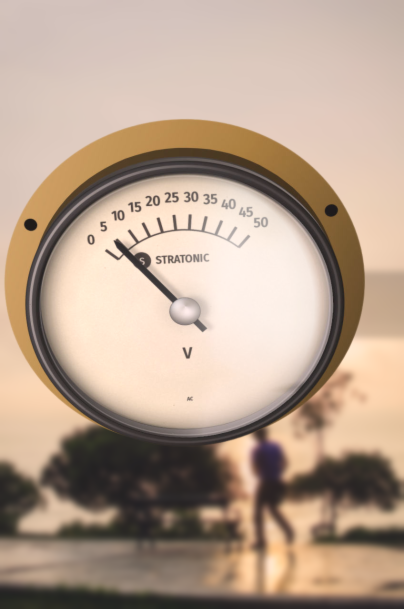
5V
